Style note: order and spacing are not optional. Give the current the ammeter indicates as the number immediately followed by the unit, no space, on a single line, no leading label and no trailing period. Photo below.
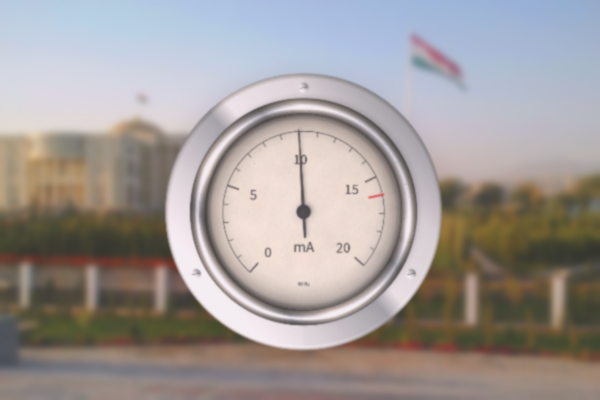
10mA
